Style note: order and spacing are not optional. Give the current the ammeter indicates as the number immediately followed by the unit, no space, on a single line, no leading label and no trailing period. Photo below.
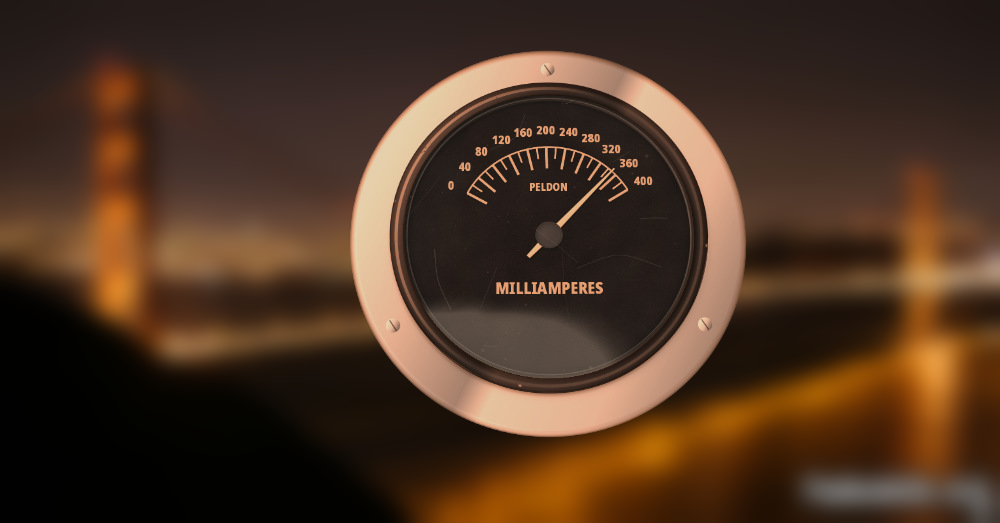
350mA
